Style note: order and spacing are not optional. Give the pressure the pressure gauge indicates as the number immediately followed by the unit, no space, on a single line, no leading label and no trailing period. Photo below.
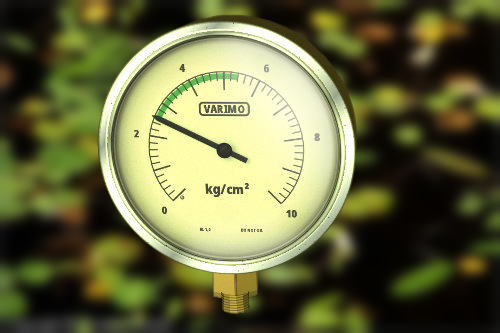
2.6kg/cm²
